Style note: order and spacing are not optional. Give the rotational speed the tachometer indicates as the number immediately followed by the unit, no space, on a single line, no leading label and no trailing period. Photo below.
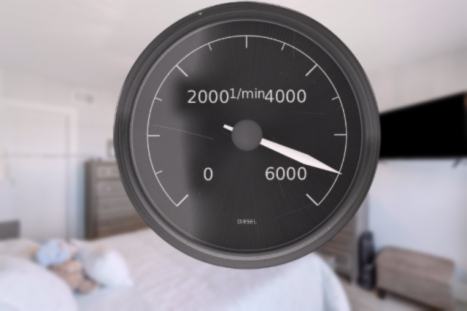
5500rpm
